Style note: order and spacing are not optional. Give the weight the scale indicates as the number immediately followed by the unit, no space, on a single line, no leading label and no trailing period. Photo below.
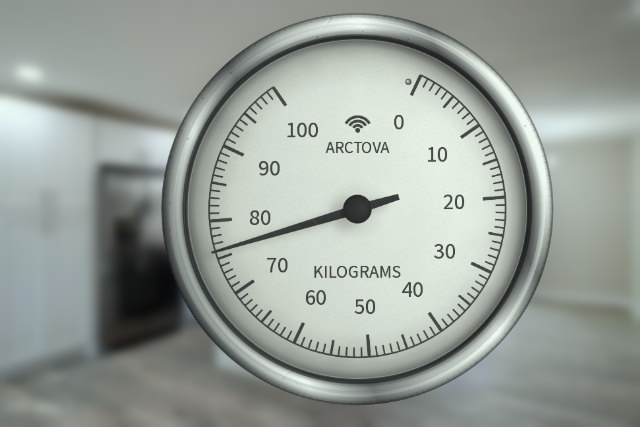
76kg
